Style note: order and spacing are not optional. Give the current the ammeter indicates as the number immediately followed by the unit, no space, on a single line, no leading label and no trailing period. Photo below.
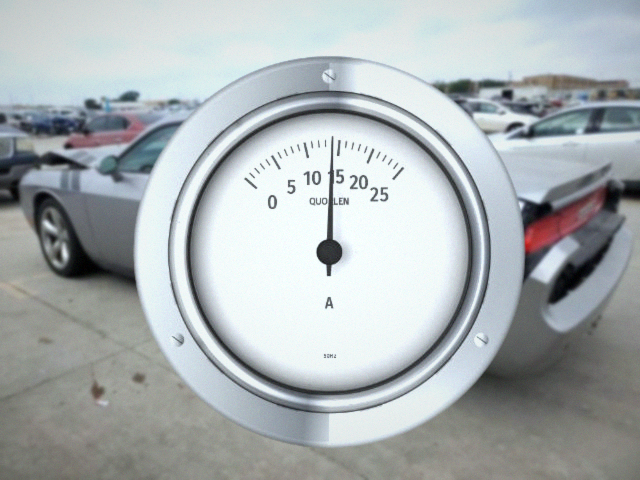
14A
